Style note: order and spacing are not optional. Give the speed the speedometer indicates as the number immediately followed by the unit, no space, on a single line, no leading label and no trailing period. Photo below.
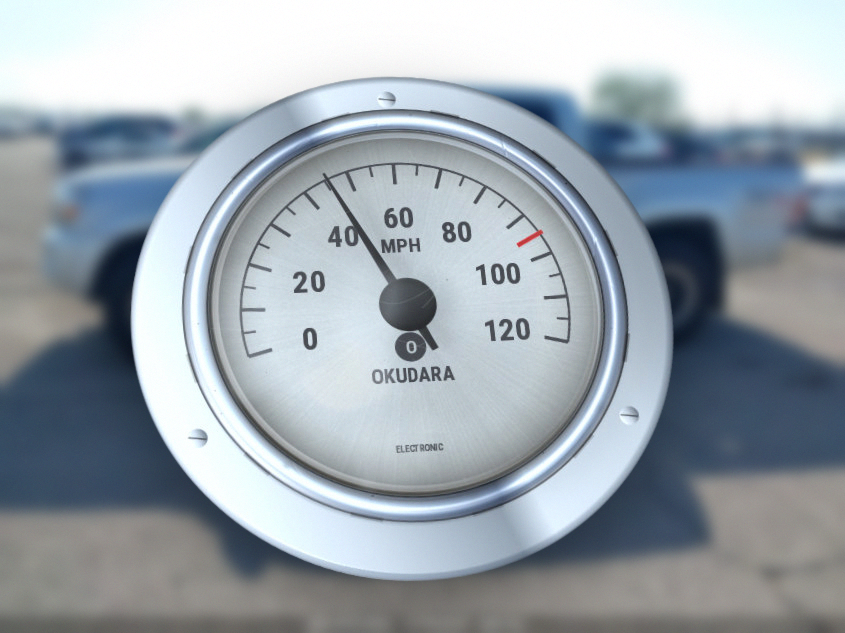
45mph
